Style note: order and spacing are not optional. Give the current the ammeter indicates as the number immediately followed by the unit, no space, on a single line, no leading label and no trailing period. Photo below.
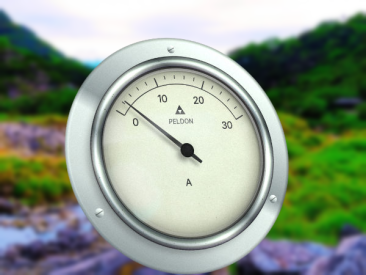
2A
